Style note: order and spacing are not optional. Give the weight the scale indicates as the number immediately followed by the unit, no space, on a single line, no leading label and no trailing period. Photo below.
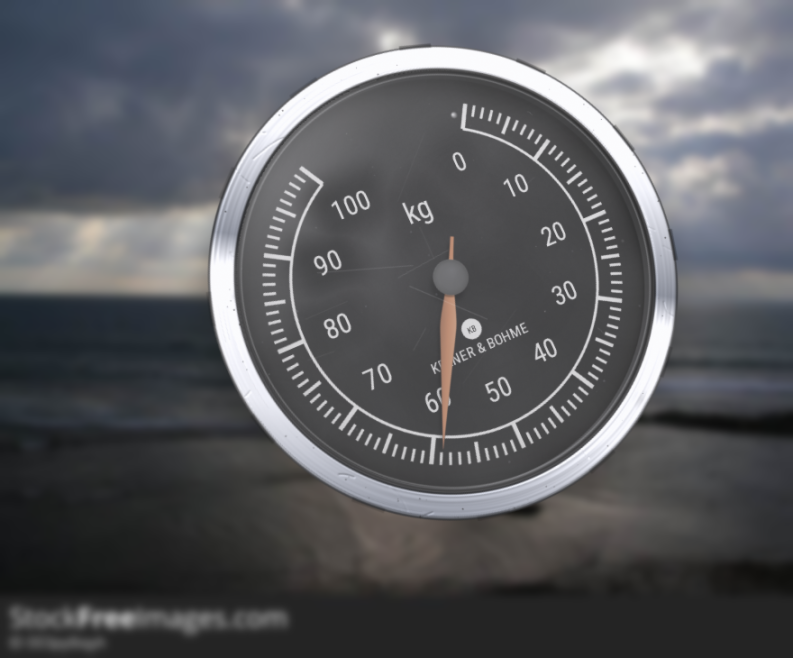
59kg
